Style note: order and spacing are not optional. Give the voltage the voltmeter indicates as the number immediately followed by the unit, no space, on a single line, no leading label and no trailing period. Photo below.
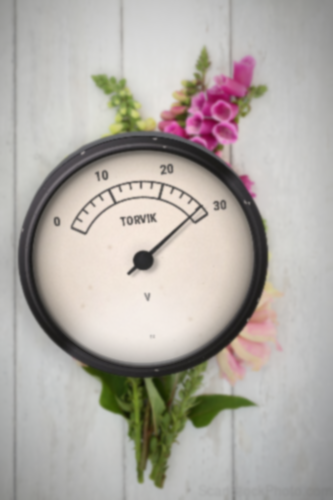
28V
